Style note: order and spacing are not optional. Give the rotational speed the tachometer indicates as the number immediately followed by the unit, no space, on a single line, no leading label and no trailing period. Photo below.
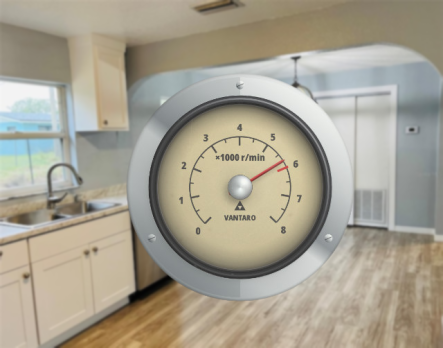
5750rpm
